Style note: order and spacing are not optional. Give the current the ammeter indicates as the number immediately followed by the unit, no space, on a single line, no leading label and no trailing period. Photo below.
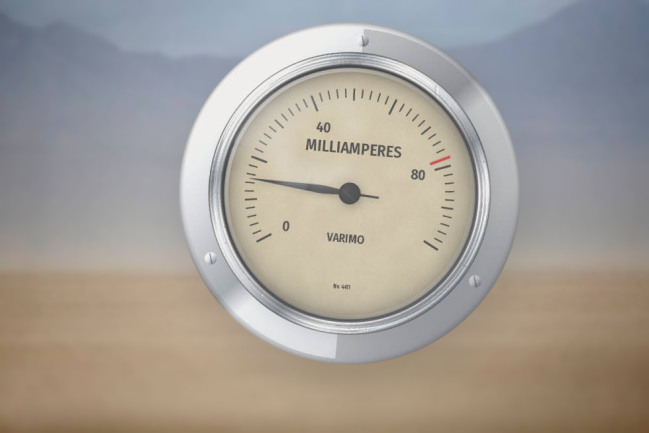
15mA
